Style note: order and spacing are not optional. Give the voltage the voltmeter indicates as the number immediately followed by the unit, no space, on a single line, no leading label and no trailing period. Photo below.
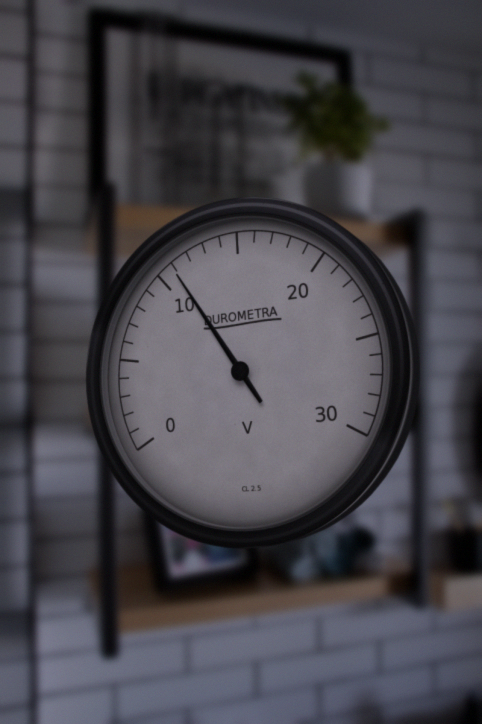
11V
